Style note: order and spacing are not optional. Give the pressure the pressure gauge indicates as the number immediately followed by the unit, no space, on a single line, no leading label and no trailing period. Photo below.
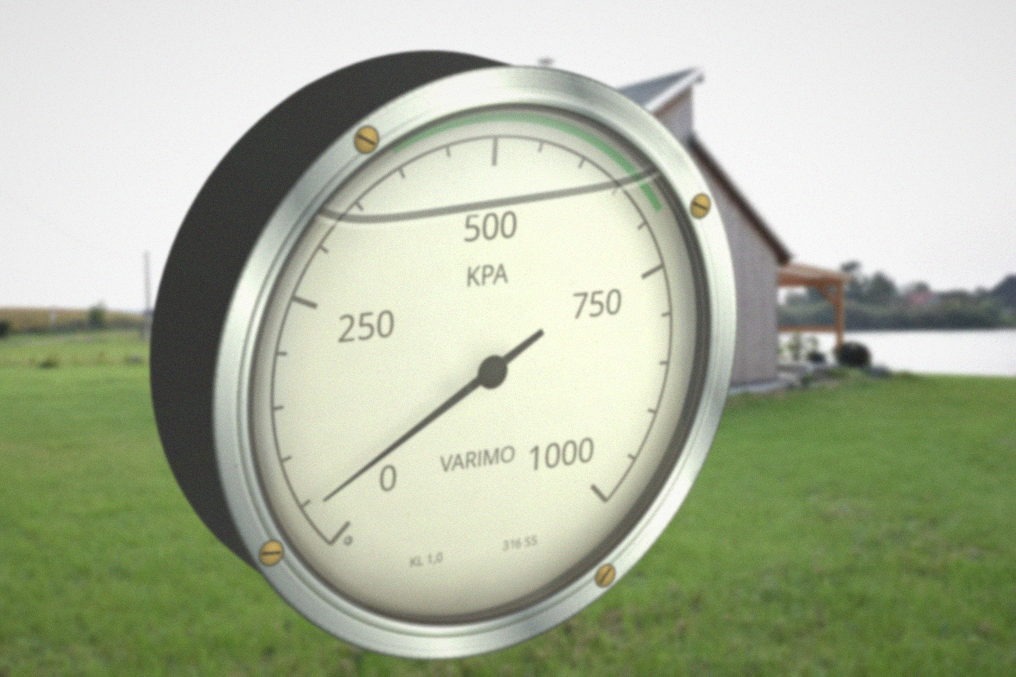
50kPa
